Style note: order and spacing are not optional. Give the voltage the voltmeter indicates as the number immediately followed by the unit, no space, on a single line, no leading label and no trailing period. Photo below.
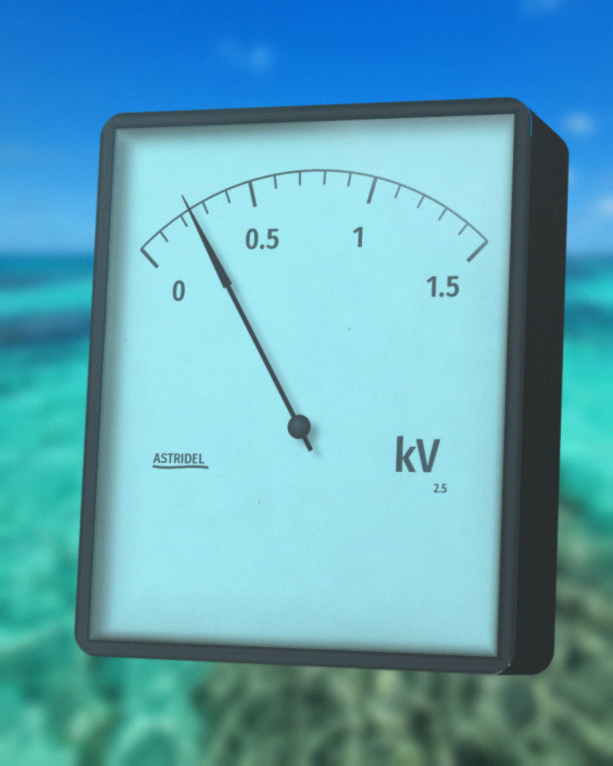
0.25kV
